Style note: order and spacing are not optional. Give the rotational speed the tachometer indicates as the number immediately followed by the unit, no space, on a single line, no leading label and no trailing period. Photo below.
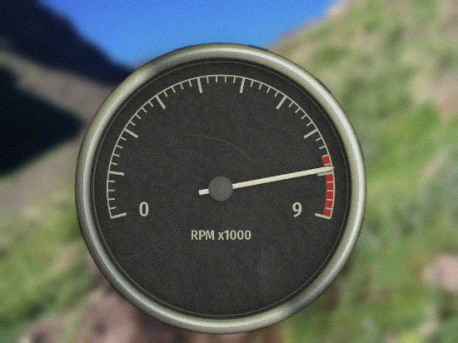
7900rpm
